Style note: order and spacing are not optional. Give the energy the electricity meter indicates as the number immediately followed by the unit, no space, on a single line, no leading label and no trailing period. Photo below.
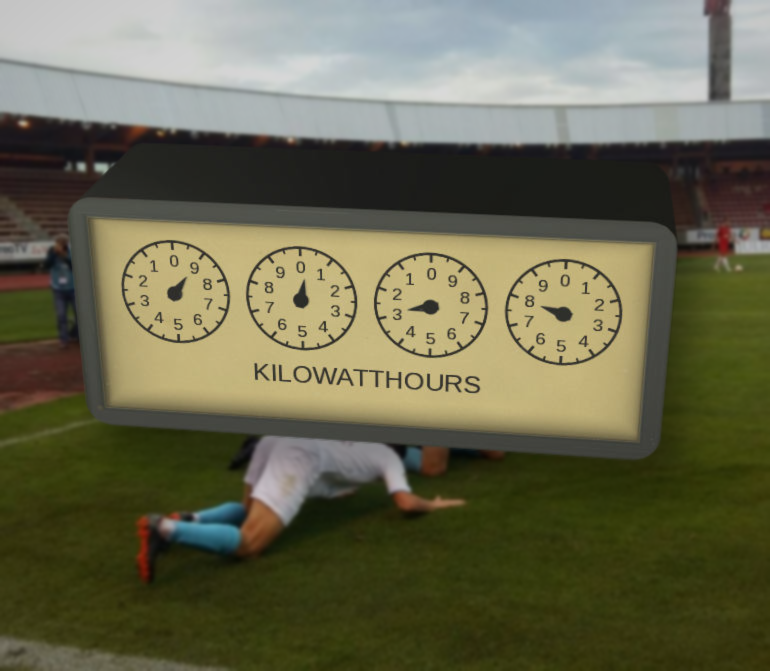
9028kWh
